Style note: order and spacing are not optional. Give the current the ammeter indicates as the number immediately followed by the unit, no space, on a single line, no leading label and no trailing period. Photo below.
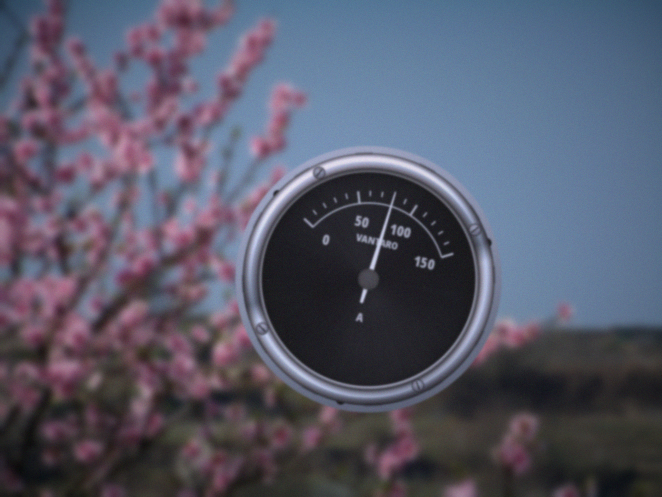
80A
